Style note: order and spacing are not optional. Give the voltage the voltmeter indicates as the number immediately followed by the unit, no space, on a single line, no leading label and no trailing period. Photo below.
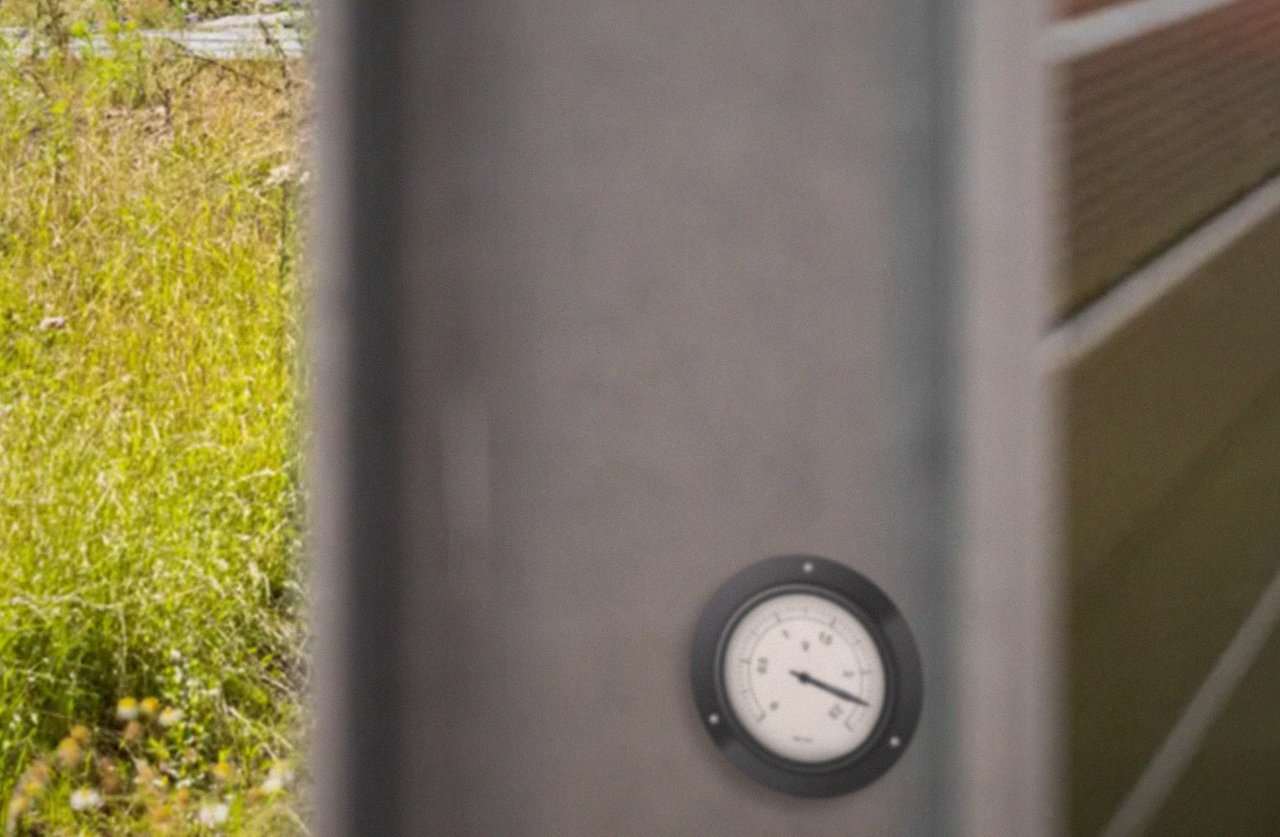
2.25V
